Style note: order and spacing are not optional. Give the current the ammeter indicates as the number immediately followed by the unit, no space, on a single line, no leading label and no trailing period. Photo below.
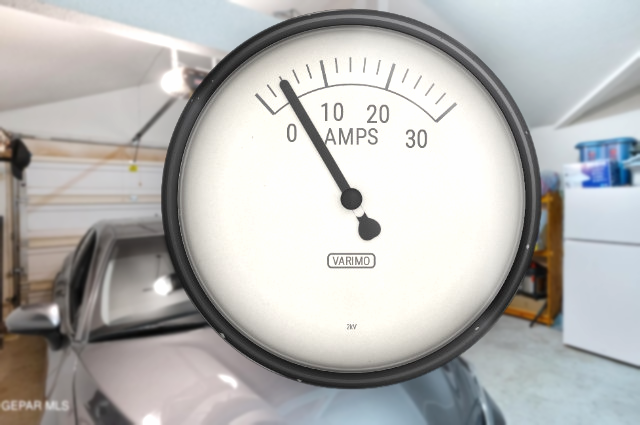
4A
